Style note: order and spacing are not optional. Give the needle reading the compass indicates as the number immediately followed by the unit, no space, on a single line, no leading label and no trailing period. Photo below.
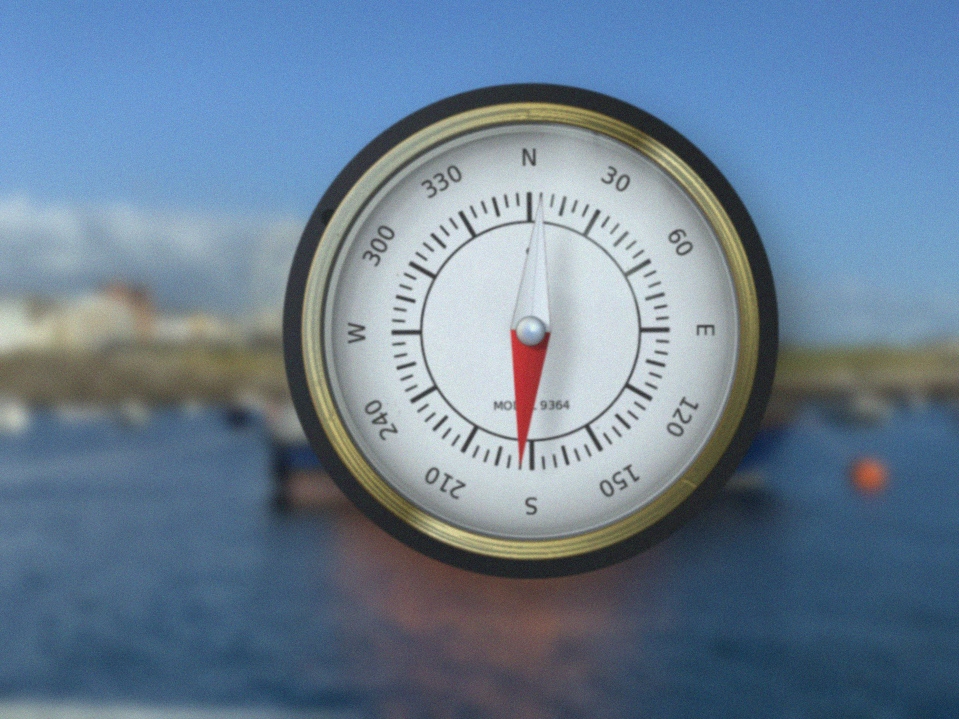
185°
